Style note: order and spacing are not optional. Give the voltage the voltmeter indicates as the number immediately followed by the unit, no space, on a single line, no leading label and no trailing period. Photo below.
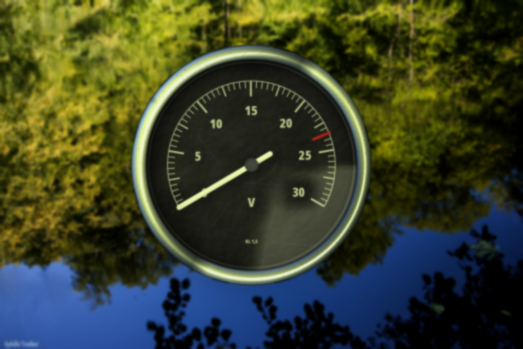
0V
